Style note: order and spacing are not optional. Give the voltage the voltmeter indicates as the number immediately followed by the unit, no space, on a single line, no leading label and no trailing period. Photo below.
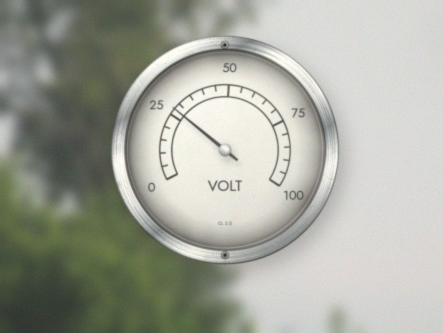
27.5V
